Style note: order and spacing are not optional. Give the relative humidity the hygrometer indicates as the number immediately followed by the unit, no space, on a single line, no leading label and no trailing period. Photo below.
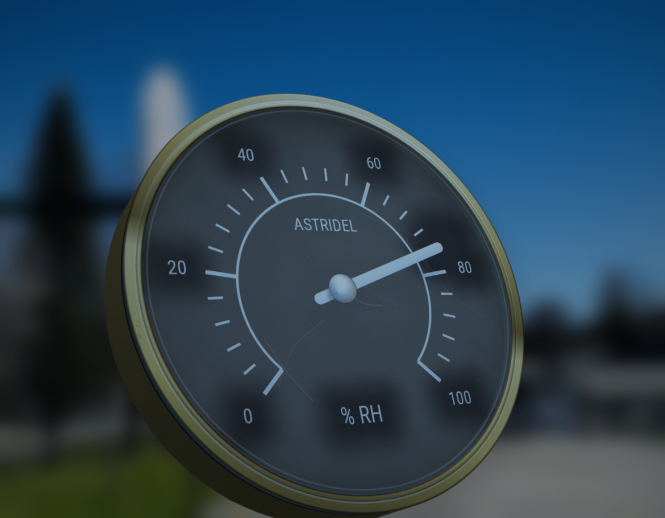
76%
